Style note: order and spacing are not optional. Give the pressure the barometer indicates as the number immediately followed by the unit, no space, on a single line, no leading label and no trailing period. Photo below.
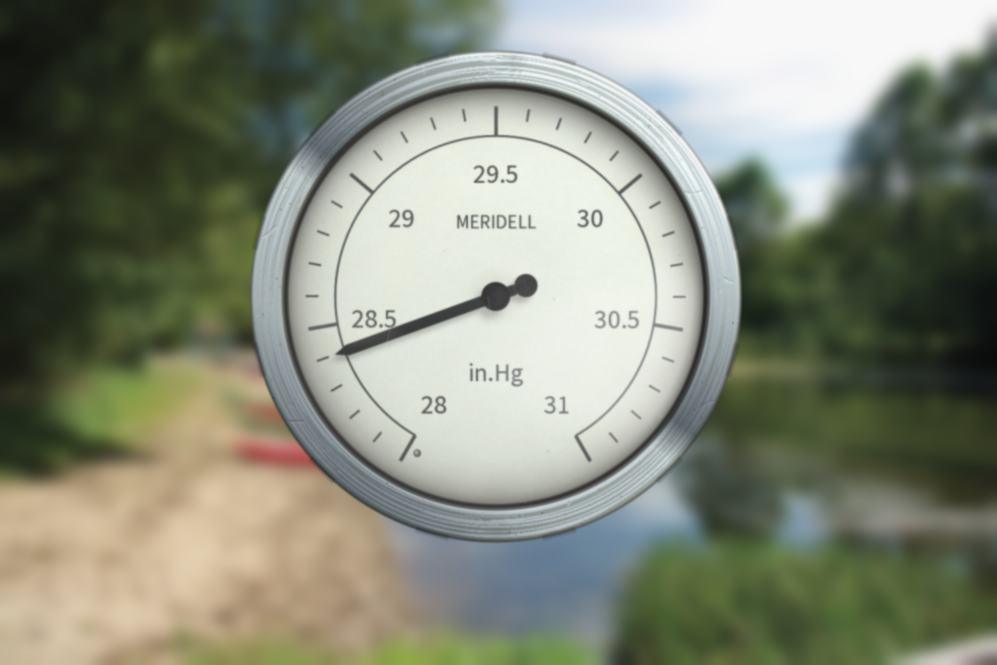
28.4inHg
